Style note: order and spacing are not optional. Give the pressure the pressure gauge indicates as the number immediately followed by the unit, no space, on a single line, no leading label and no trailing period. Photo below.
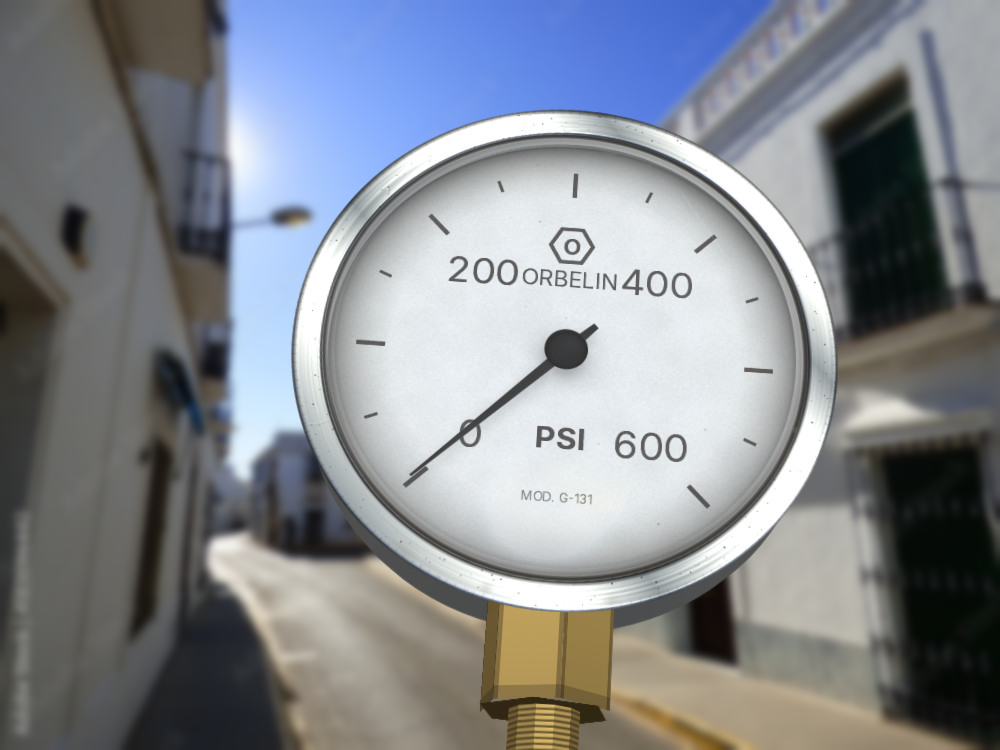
0psi
